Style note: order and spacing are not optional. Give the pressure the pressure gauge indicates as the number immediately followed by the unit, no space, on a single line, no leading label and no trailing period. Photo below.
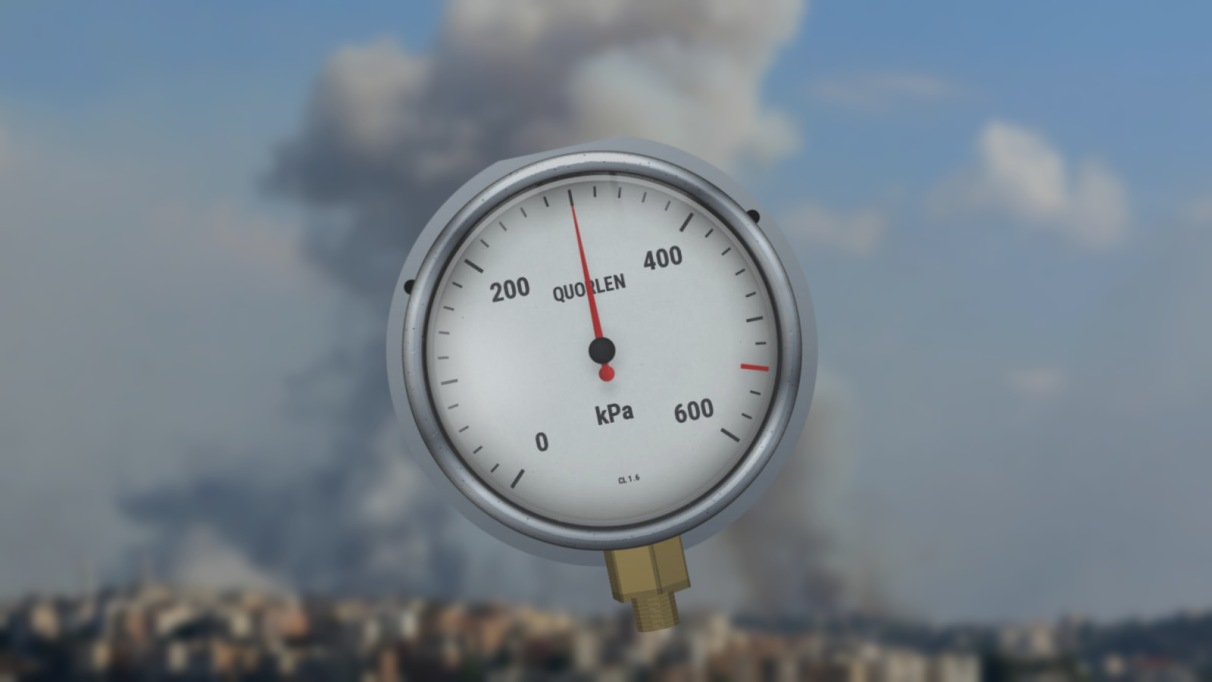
300kPa
